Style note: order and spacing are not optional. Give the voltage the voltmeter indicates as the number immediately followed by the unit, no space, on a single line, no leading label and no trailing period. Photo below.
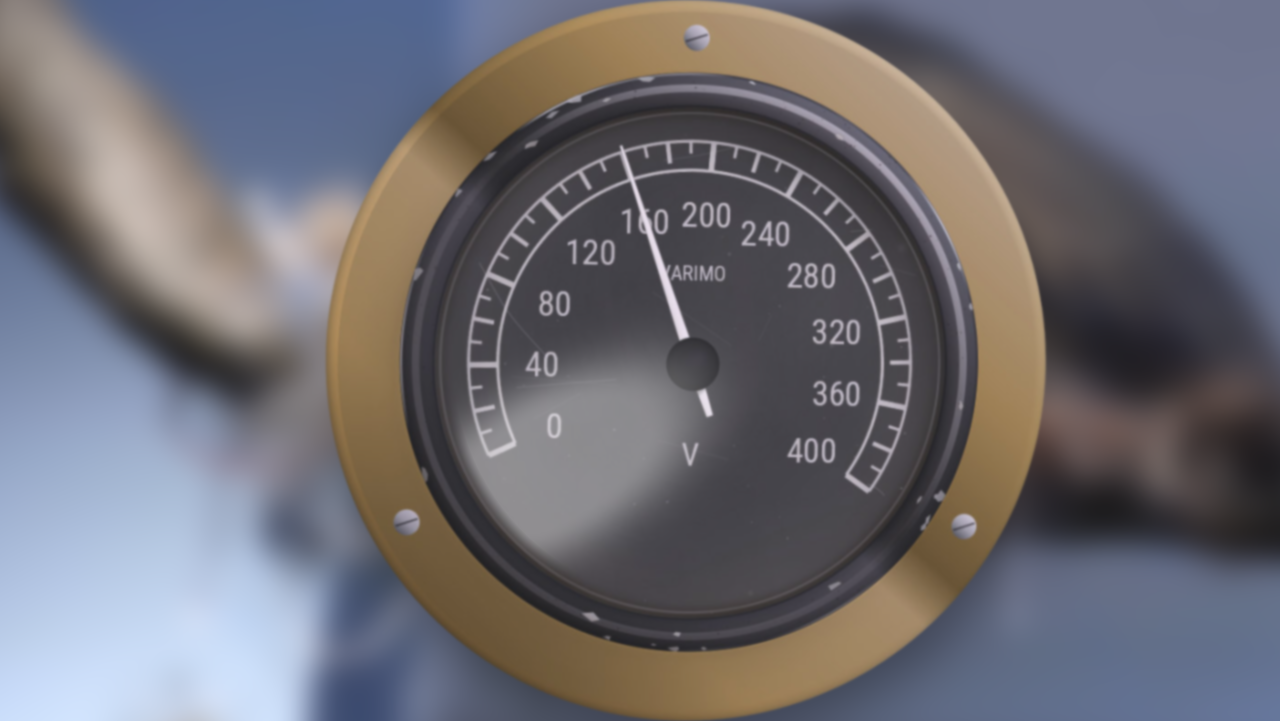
160V
